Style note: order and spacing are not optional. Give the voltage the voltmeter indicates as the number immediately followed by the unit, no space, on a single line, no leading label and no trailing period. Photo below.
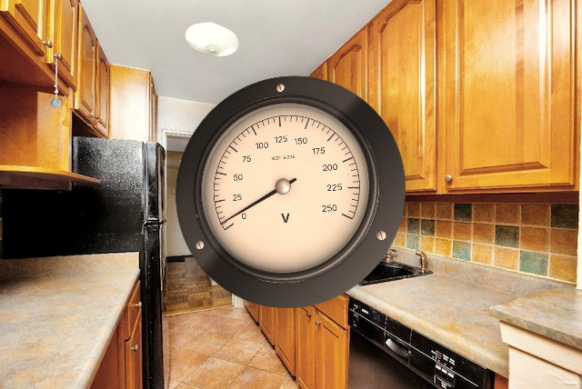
5V
